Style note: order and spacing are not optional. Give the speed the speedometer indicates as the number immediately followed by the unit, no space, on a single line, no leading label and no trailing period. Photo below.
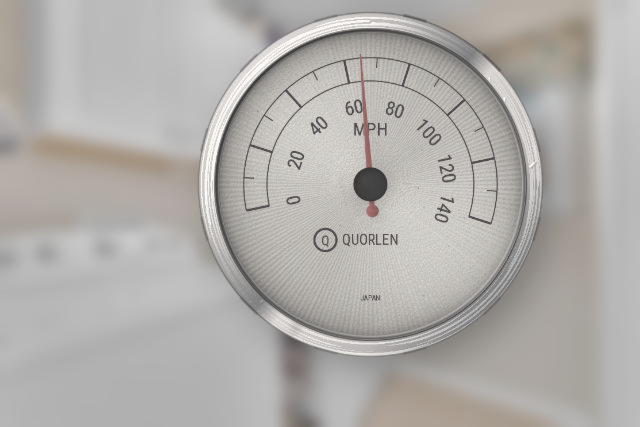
65mph
